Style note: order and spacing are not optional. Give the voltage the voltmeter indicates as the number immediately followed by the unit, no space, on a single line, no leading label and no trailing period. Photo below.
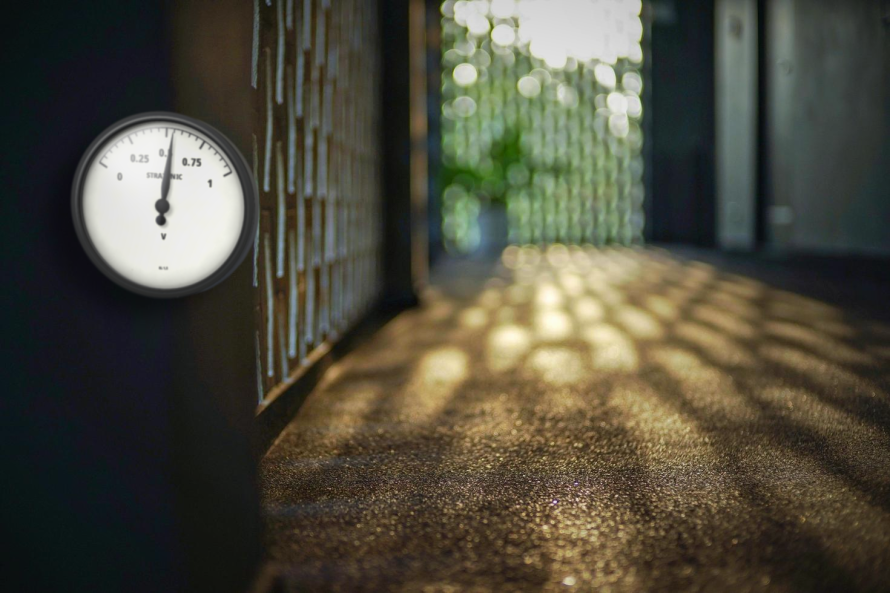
0.55V
